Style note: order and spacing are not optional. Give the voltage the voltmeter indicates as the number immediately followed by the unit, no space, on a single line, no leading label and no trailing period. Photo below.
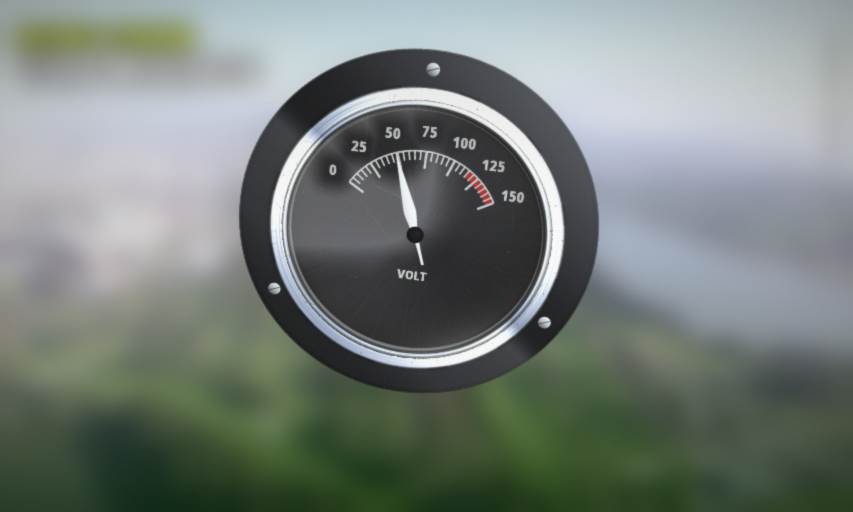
50V
